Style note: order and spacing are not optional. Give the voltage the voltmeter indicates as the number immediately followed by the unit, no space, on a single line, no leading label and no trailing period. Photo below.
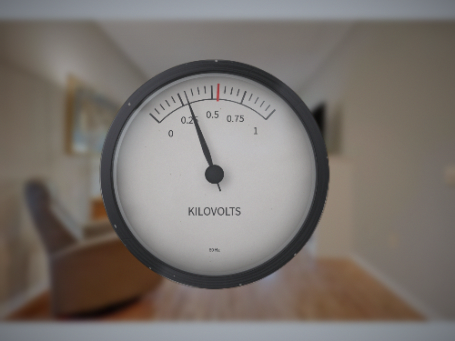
0.3kV
